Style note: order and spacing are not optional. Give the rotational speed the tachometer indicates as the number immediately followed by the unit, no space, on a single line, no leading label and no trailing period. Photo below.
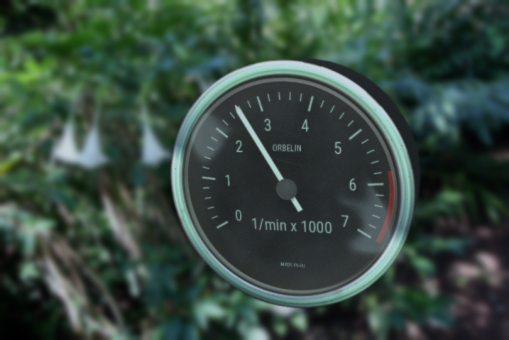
2600rpm
